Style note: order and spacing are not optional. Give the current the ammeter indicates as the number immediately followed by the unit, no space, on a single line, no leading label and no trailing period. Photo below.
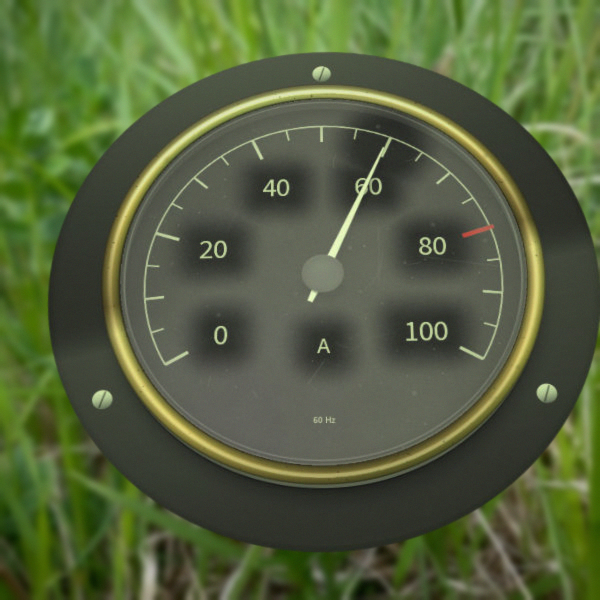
60A
